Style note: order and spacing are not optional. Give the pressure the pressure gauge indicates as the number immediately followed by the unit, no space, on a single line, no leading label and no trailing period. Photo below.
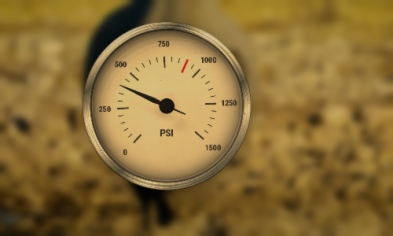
400psi
